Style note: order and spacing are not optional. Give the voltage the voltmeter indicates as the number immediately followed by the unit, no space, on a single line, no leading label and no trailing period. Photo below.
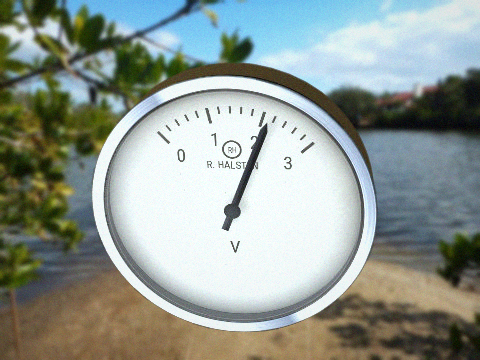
2.1V
